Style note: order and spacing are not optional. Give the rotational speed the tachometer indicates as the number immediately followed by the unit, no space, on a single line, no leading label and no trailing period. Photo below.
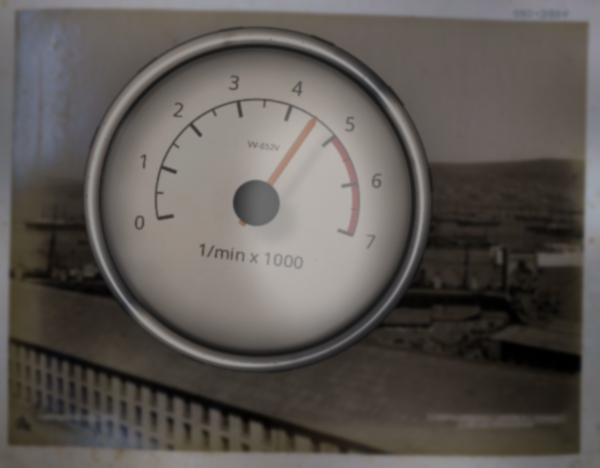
4500rpm
